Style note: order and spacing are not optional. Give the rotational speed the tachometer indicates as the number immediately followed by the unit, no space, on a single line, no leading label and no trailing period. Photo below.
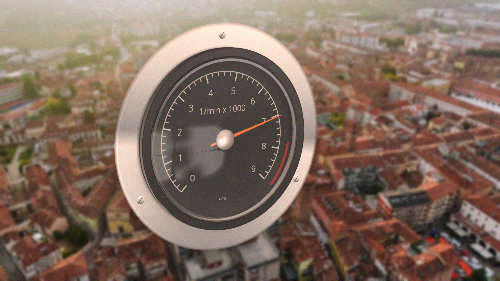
7000rpm
